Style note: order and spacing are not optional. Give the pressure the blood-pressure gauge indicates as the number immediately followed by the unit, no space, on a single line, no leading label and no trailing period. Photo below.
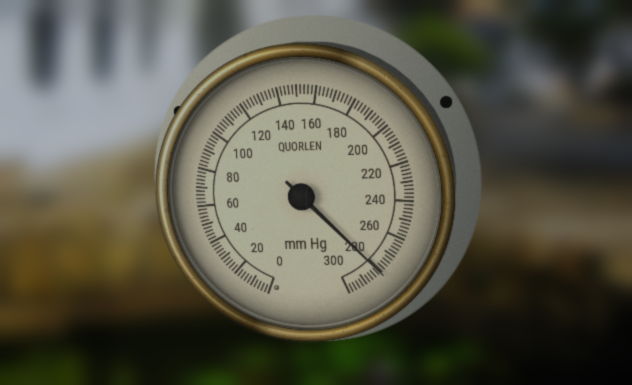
280mmHg
